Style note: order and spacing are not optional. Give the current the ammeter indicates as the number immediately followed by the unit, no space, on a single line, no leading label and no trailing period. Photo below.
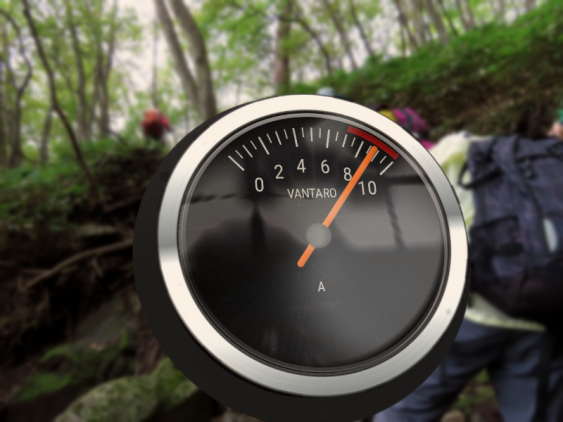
8.75A
